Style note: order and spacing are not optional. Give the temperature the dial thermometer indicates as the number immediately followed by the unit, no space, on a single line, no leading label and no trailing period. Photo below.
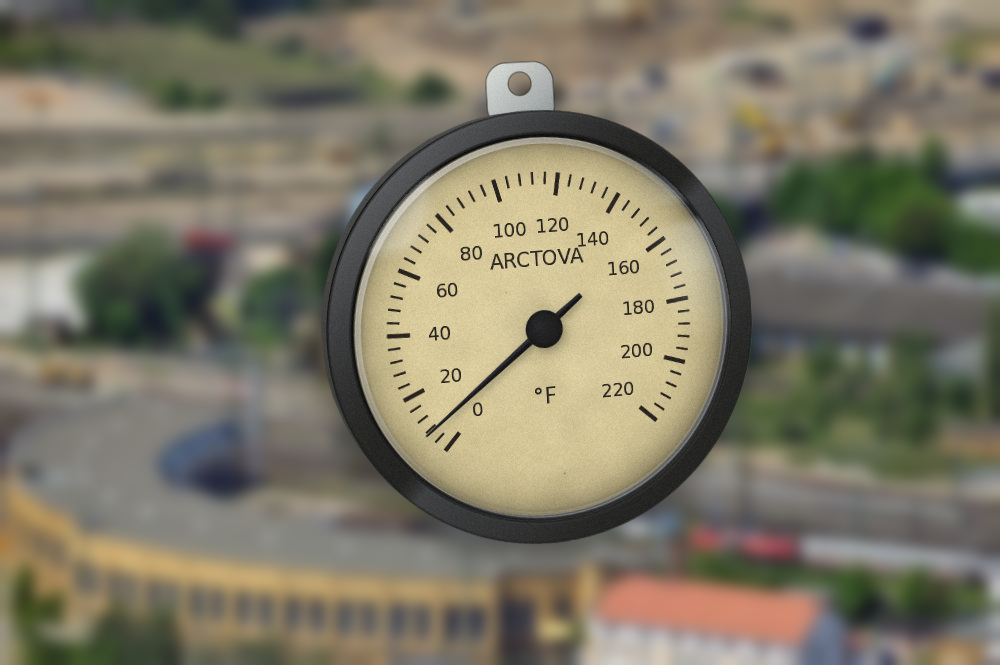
8°F
